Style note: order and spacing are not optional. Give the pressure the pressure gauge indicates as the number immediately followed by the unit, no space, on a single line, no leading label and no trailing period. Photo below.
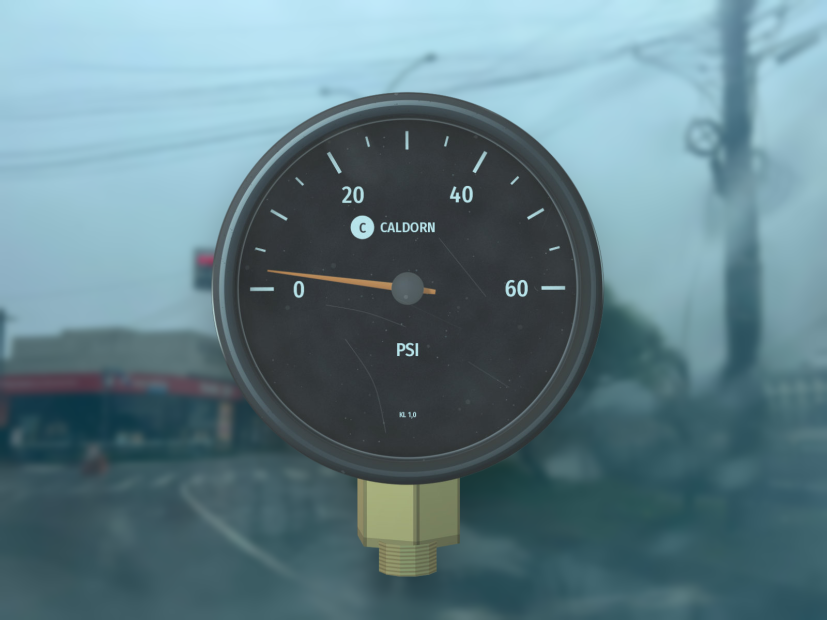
2.5psi
